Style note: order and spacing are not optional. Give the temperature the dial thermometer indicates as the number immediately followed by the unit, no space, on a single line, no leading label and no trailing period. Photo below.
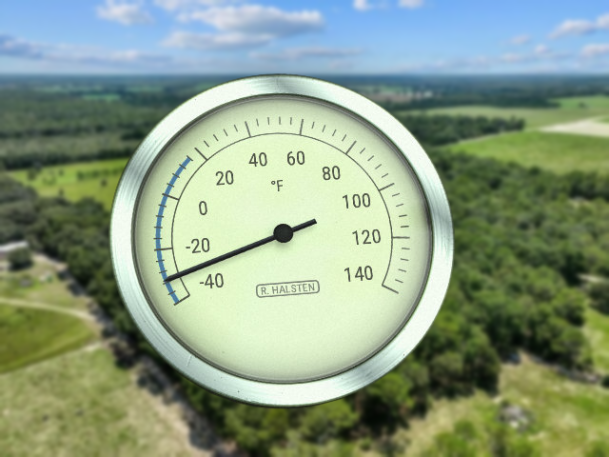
-32°F
